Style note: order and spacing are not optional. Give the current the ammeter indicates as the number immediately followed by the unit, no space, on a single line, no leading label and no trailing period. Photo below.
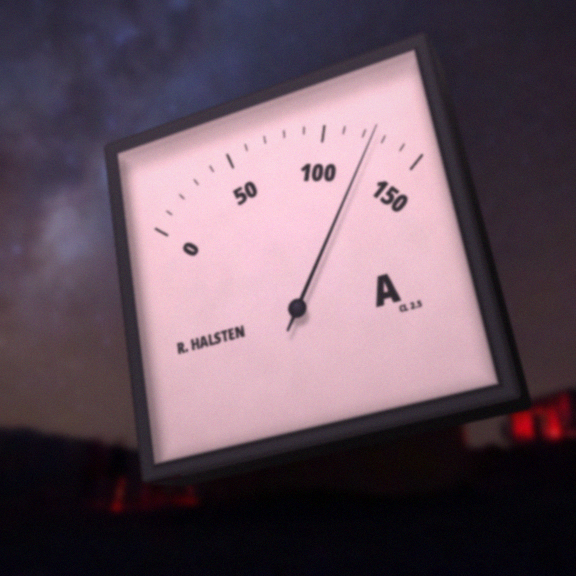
125A
